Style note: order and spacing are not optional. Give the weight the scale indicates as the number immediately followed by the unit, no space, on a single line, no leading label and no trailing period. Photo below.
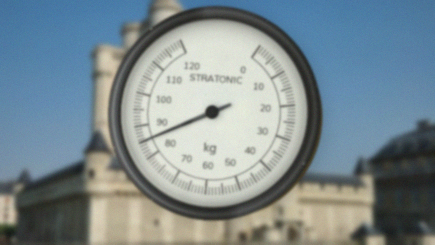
85kg
